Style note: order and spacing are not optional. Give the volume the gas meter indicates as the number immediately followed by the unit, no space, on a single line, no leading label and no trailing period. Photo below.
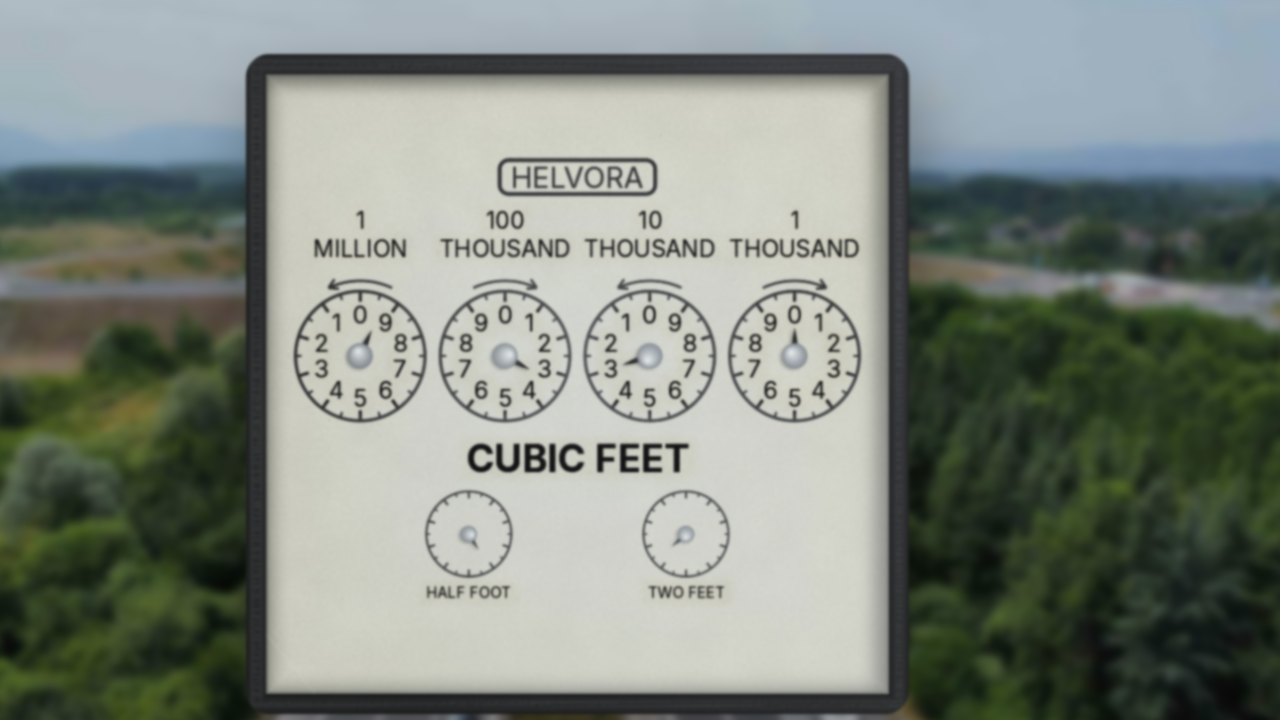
933000ft³
